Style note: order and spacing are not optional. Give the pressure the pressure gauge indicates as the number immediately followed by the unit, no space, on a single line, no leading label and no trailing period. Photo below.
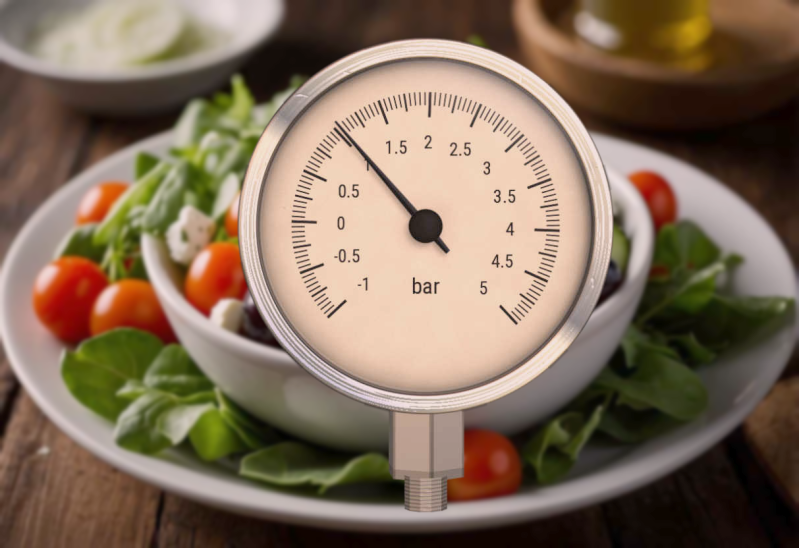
1.05bar
